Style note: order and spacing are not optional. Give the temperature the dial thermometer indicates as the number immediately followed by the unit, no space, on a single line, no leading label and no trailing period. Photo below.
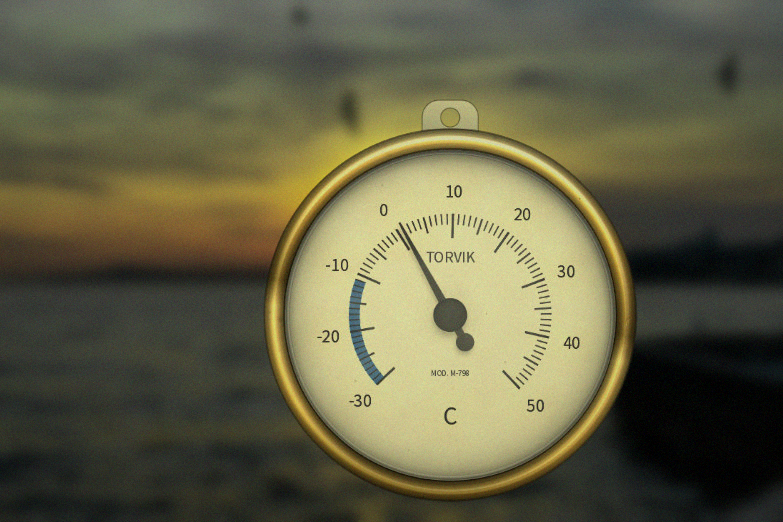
1°C
